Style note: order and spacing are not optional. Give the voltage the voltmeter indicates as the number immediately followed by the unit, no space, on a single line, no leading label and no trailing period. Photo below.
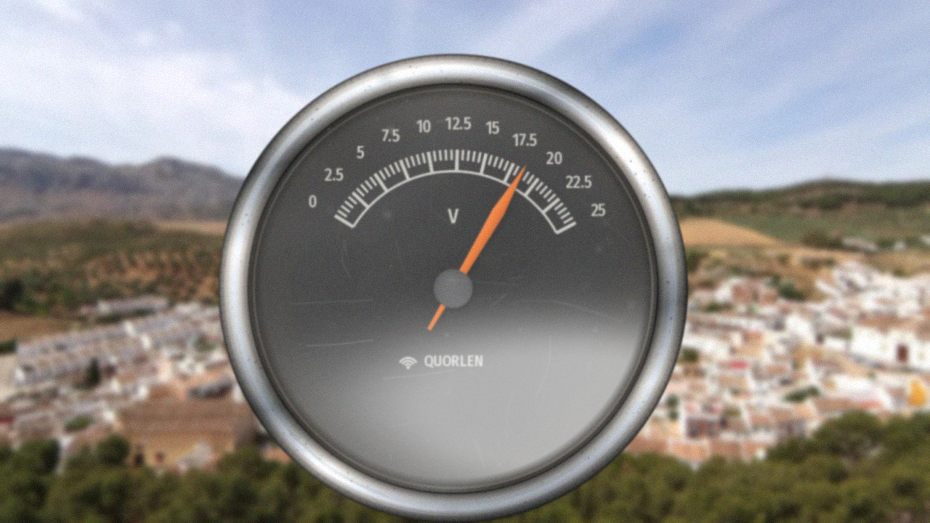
18.5V
